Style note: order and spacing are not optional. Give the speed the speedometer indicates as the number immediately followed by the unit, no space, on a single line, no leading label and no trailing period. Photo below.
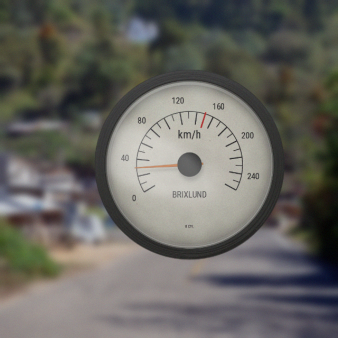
30km/h
